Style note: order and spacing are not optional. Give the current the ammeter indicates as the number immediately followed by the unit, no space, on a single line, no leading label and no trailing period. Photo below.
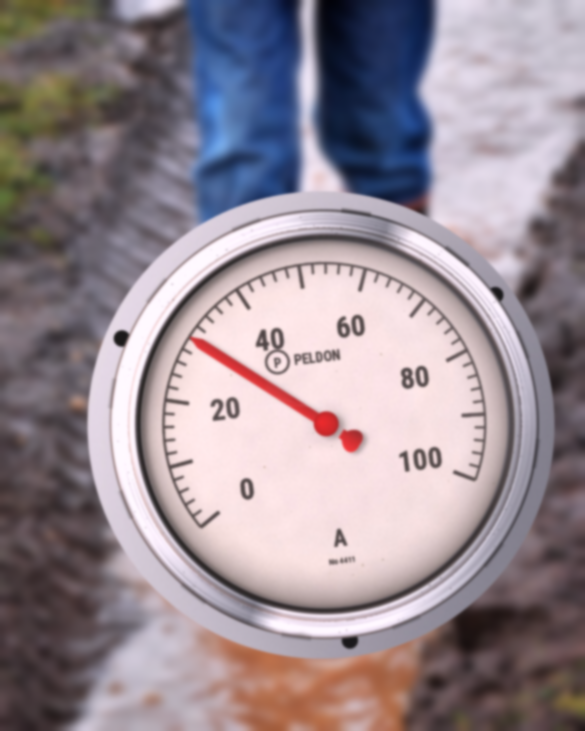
30A
